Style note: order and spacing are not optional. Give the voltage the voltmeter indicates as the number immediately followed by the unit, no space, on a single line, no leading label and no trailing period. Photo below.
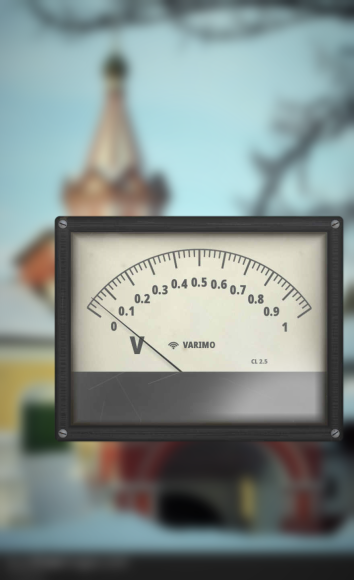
0.04V
